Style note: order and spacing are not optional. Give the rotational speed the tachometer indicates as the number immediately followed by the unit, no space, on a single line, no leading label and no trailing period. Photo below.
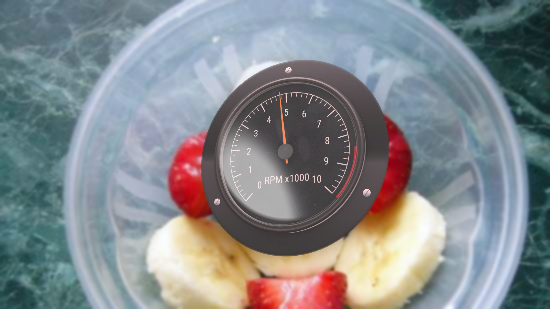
4800rpm
